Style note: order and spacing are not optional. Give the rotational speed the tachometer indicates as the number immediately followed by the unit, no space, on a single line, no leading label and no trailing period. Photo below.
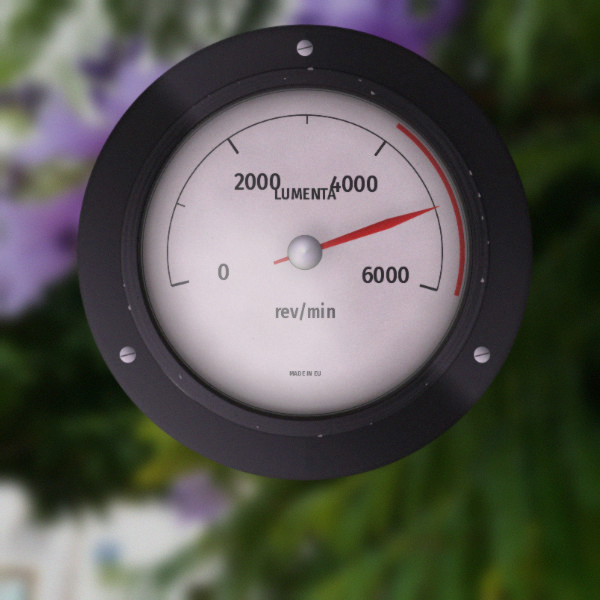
5000rpm
